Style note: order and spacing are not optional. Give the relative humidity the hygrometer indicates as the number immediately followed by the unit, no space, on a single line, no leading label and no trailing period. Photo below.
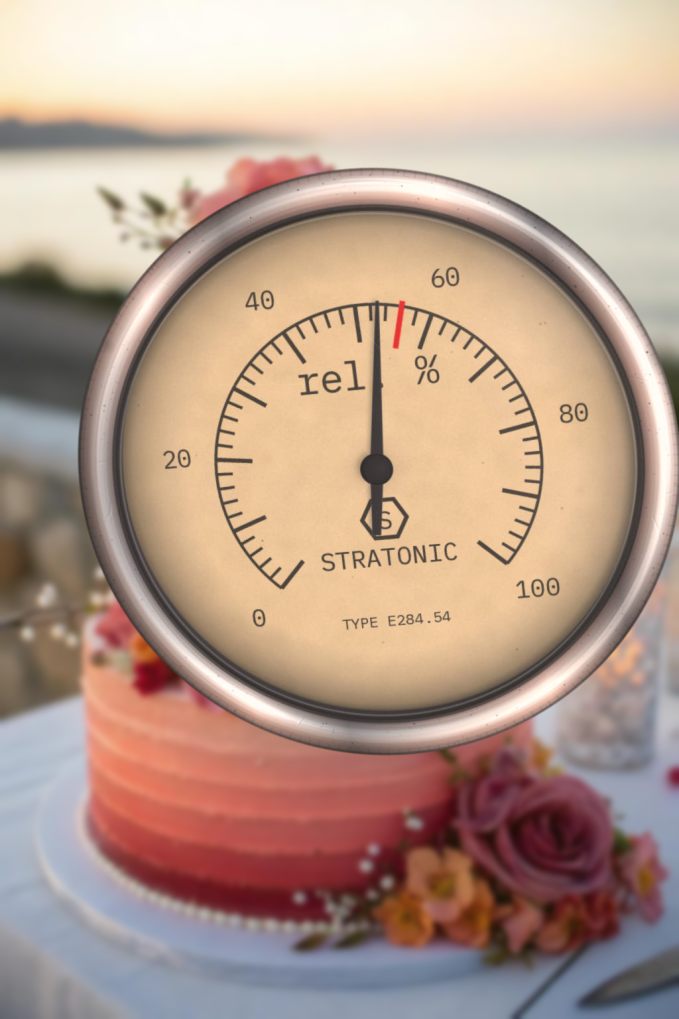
53%
